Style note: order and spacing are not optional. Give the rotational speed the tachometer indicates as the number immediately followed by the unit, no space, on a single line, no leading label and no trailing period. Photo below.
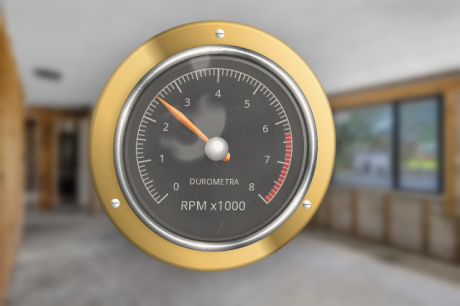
2500rpm
